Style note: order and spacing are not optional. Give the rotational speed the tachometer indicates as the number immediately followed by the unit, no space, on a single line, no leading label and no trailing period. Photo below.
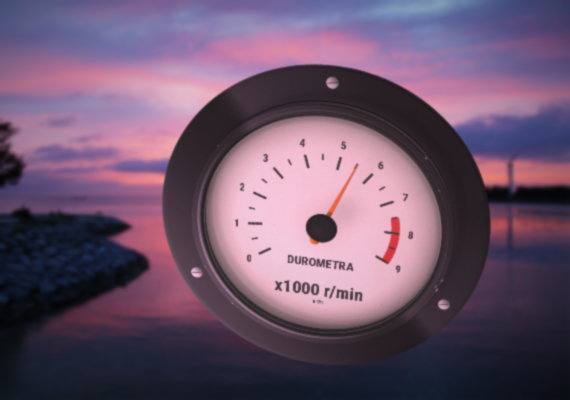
5500rpm
